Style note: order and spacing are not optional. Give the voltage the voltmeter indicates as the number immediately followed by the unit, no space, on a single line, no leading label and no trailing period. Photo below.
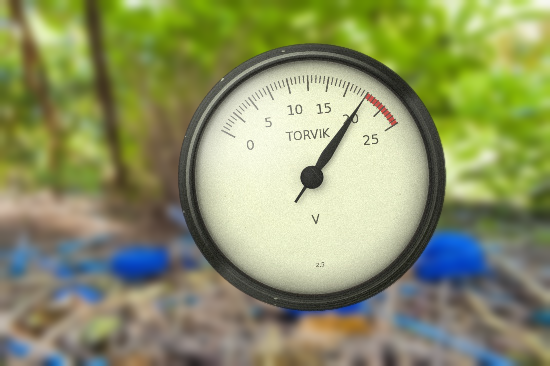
20V
